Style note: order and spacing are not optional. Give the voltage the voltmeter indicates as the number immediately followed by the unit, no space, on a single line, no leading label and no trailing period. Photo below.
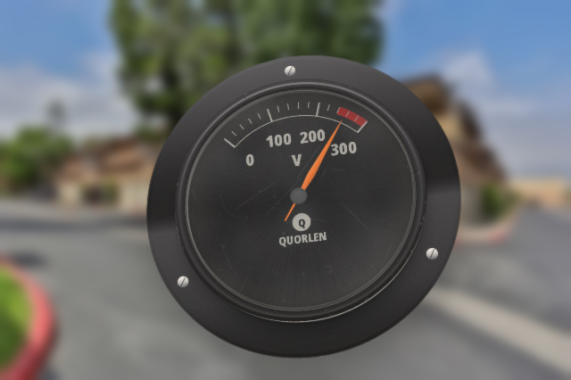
260V
